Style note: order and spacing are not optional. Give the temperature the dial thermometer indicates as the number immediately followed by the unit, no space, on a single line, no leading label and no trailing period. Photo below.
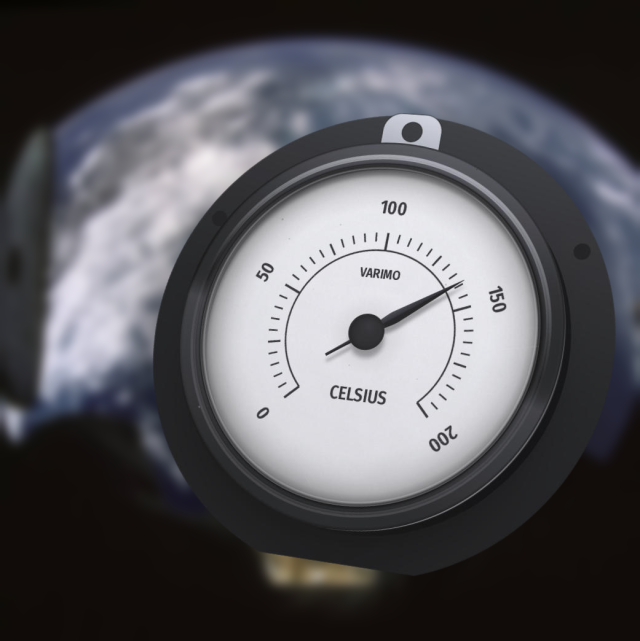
140°C
